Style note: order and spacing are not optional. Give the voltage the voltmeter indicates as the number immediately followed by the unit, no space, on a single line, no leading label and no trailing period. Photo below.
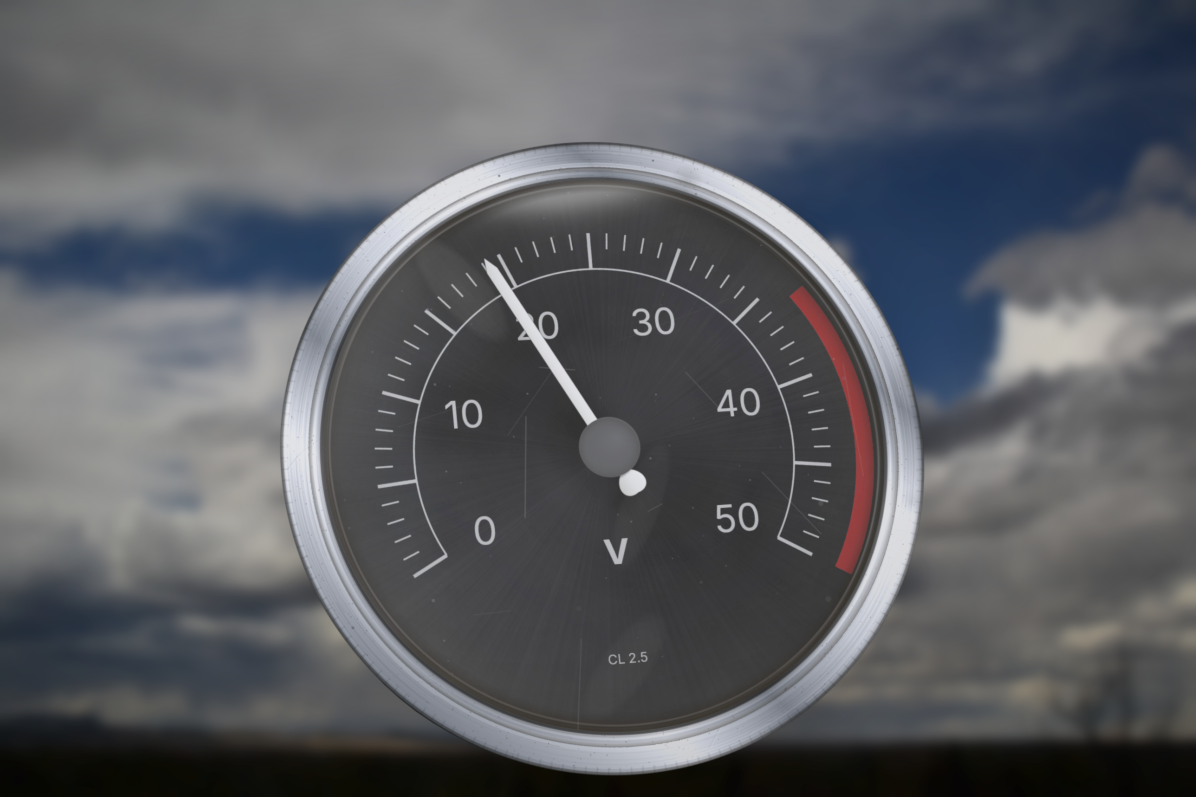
19V
